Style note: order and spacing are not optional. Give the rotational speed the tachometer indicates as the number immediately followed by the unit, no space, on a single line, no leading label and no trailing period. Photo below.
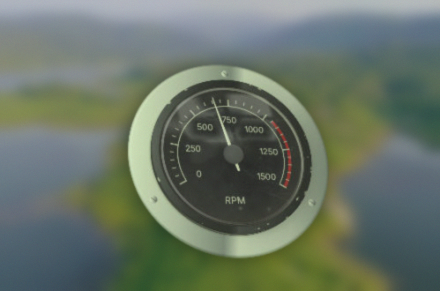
650rpm
